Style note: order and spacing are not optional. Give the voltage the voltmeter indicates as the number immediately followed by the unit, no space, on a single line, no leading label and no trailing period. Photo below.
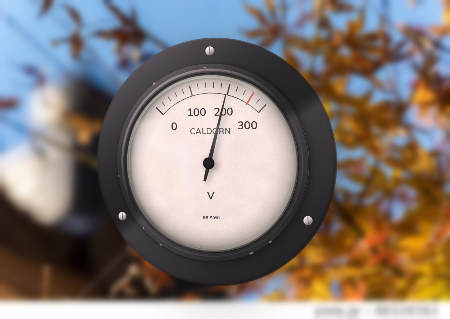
200V
